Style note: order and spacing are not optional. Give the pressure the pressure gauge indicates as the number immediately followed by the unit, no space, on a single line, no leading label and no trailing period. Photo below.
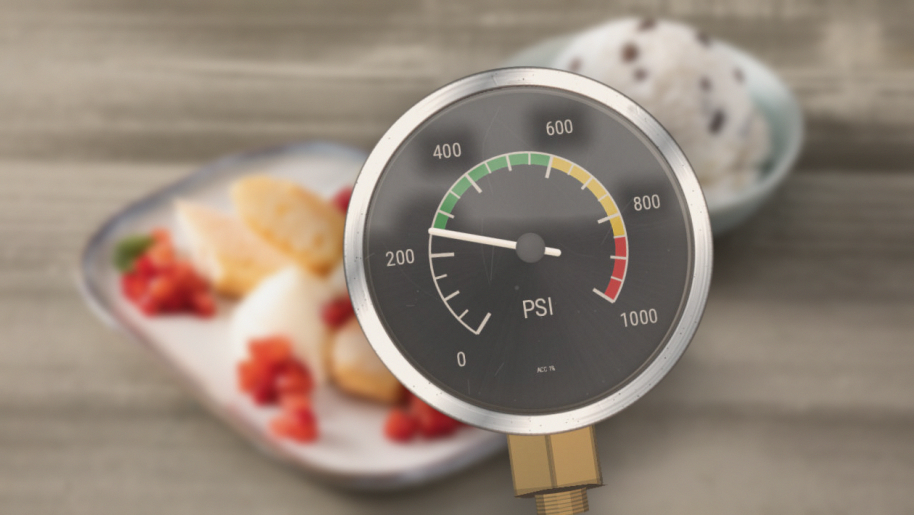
250psi
